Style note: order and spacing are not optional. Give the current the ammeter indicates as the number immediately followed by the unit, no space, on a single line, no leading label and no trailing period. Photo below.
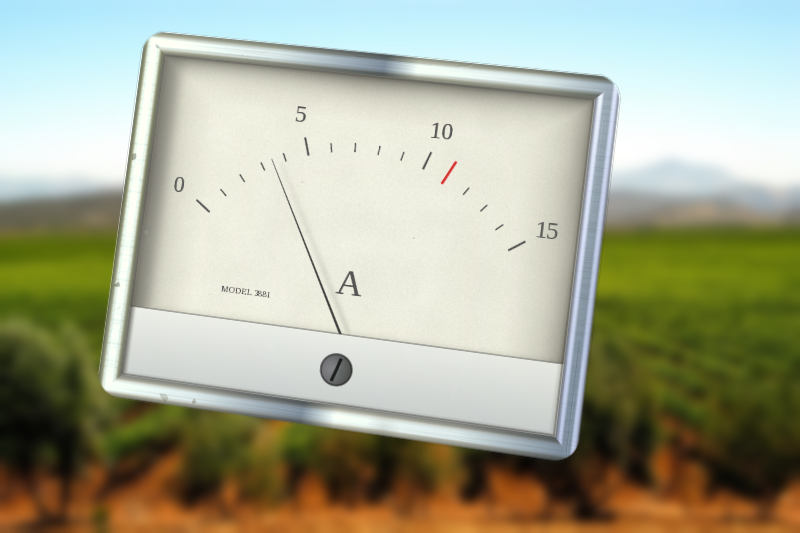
3.5A
